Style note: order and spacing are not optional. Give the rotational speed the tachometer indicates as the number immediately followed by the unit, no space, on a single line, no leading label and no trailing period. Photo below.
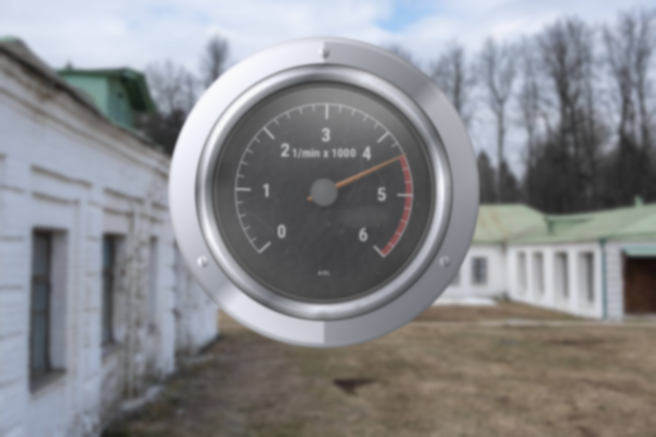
4400rpm
